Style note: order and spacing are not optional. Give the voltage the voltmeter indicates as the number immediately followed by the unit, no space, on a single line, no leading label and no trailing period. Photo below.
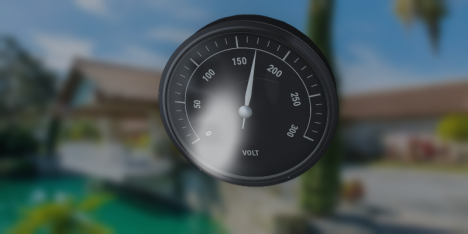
170V
